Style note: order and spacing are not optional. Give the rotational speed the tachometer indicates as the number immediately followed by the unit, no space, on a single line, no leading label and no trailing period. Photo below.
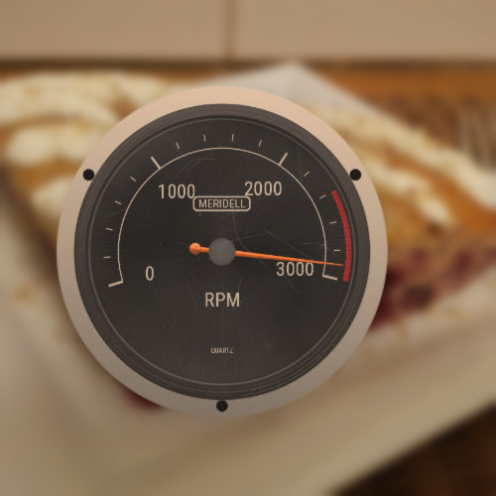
2900rpm
